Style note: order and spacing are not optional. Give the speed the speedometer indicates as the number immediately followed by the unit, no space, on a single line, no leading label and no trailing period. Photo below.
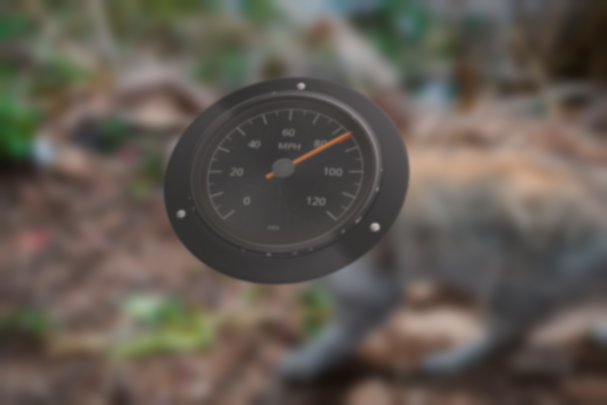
85mph
